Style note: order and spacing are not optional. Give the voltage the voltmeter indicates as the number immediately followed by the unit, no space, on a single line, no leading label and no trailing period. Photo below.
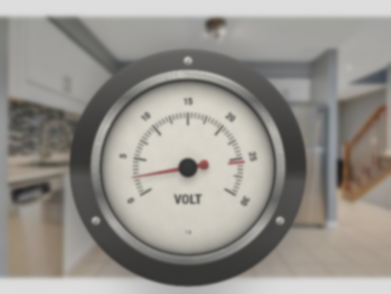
2.5V
